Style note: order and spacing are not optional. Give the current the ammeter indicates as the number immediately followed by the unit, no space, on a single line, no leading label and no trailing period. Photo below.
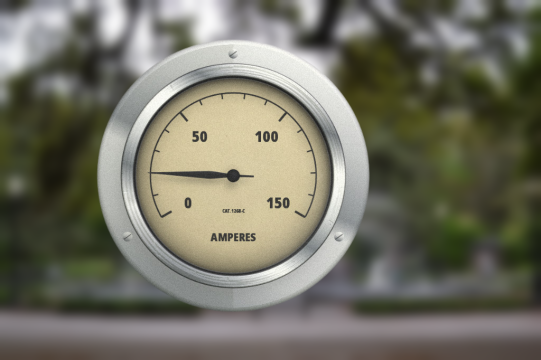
20A
